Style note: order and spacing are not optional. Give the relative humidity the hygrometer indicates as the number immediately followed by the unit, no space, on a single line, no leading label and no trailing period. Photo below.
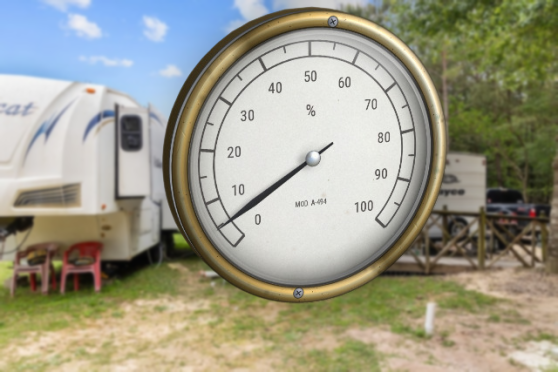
5%
